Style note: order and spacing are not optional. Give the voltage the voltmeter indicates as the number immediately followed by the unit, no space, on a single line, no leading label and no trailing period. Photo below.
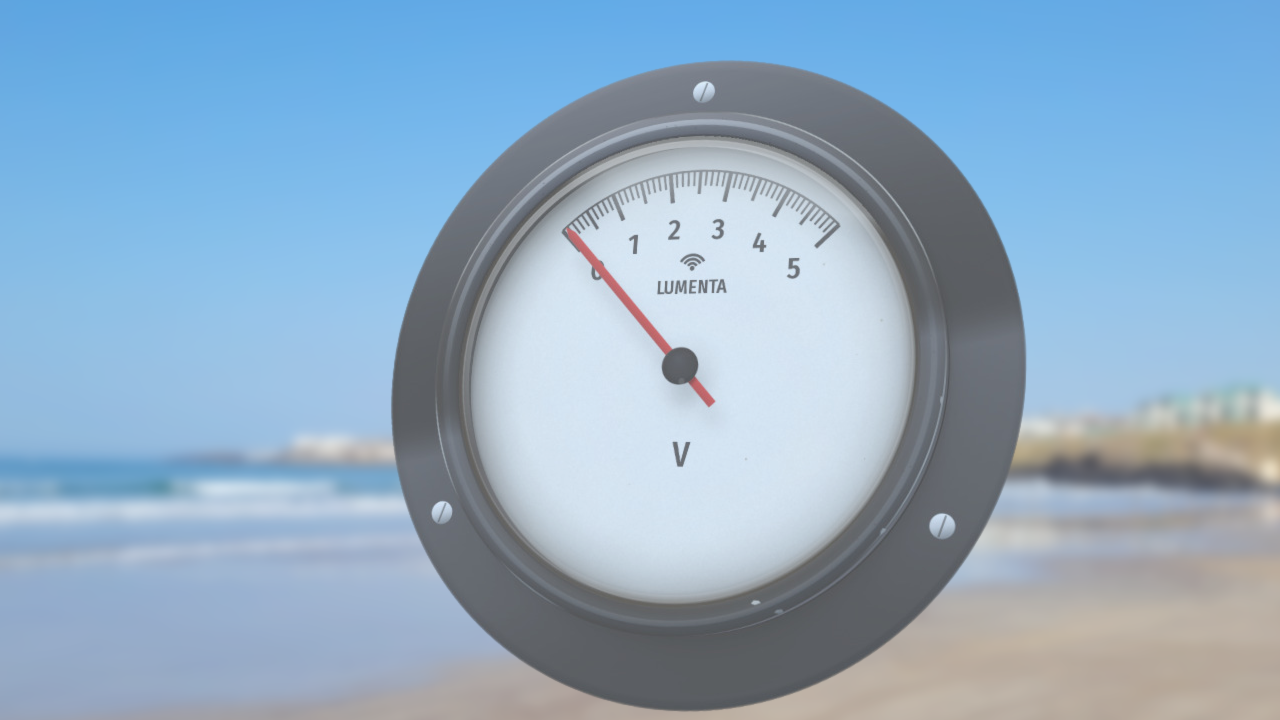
0.1V
